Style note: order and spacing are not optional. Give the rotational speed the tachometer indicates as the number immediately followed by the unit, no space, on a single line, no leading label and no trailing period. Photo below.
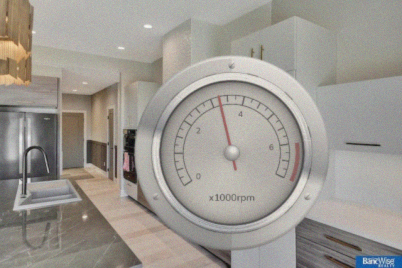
3250rpm
